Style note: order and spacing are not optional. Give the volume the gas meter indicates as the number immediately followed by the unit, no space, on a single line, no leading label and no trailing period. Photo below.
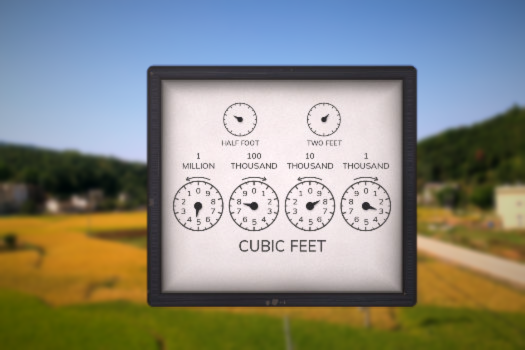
478300ft³
